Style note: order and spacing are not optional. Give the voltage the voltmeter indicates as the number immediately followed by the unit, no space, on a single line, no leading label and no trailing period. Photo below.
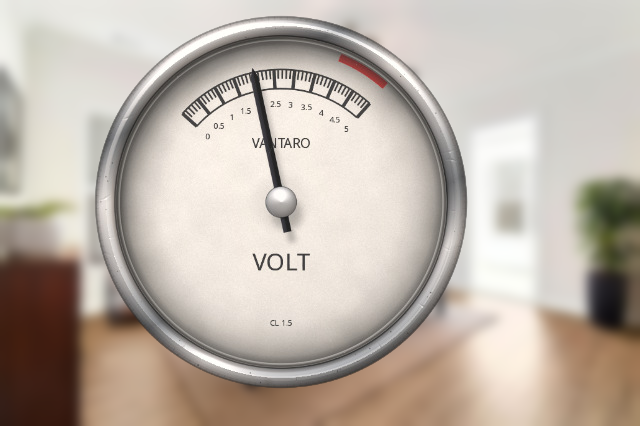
2V
